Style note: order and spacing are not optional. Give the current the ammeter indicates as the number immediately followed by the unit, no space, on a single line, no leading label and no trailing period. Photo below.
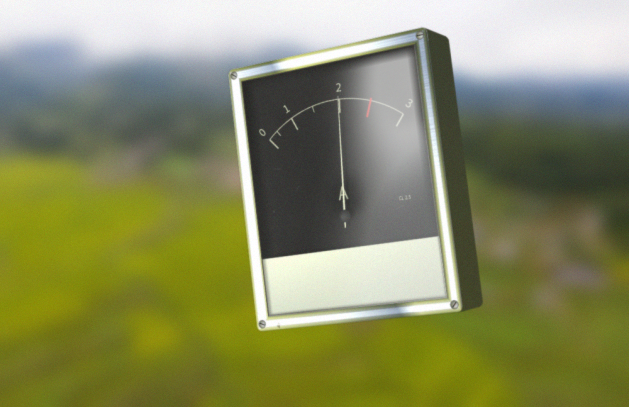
2A
